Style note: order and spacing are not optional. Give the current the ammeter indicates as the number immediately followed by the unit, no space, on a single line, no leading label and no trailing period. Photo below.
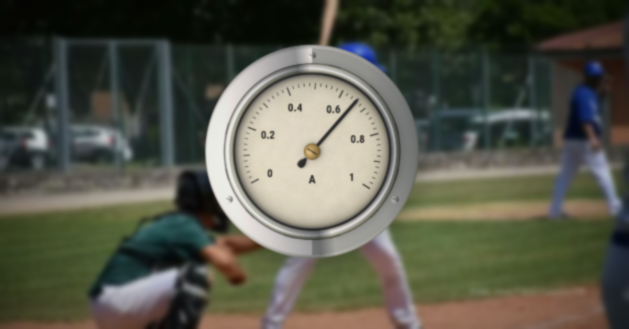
0.66A
